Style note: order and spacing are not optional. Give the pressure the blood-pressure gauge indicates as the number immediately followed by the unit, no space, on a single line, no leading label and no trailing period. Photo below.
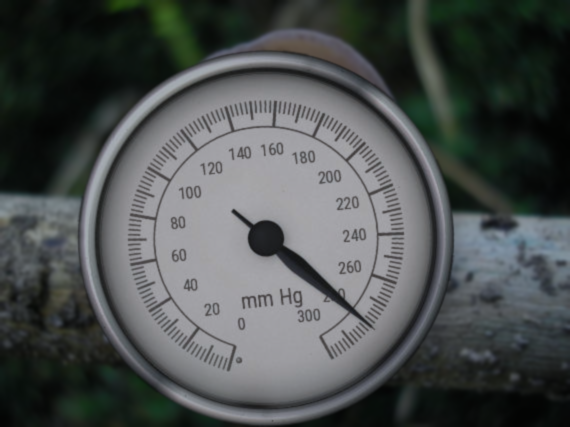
280mmHg
